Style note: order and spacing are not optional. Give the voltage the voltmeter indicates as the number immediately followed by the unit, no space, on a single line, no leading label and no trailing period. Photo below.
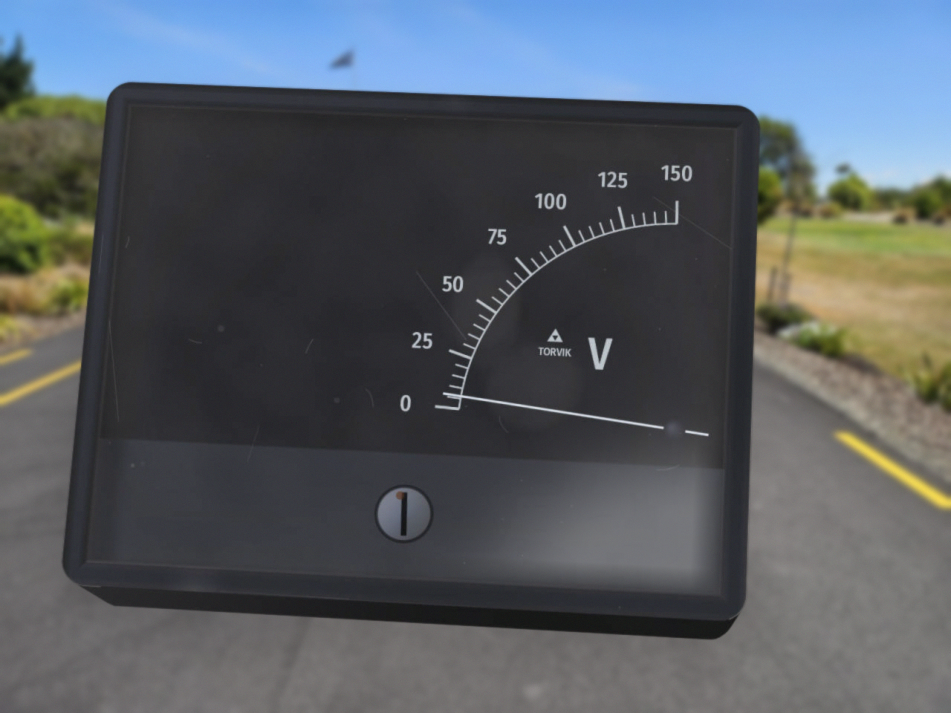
5V
